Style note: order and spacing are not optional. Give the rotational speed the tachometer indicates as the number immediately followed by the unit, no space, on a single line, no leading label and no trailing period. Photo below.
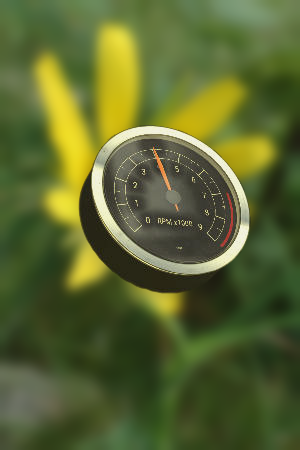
4000rpm
